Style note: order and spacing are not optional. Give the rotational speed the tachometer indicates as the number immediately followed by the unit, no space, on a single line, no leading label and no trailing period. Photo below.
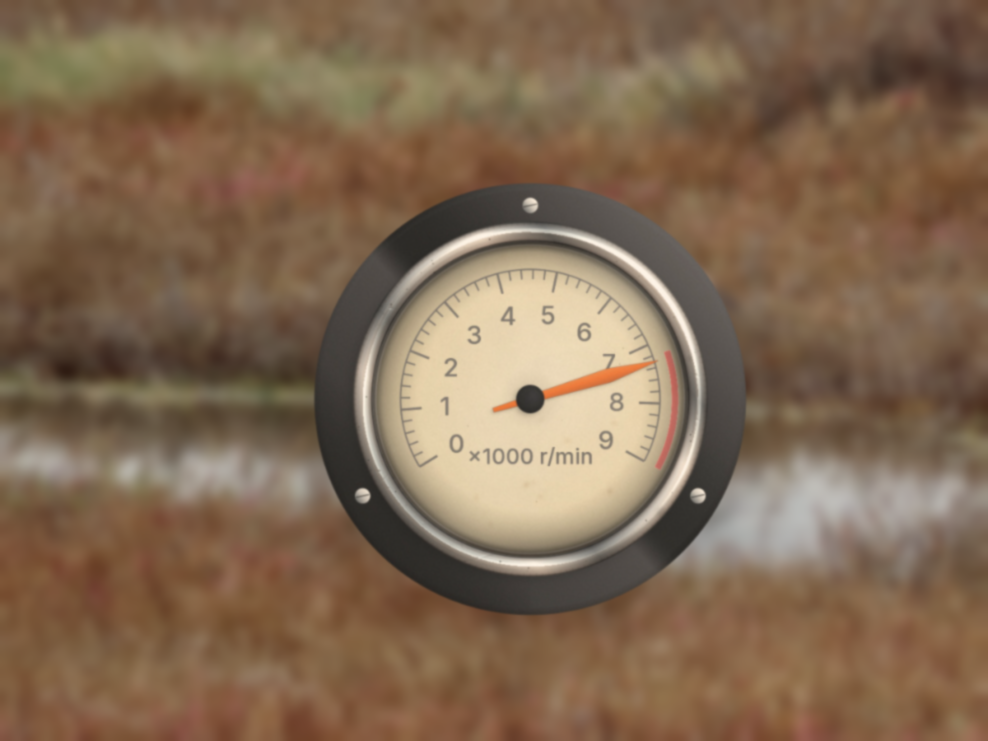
7300rpm
